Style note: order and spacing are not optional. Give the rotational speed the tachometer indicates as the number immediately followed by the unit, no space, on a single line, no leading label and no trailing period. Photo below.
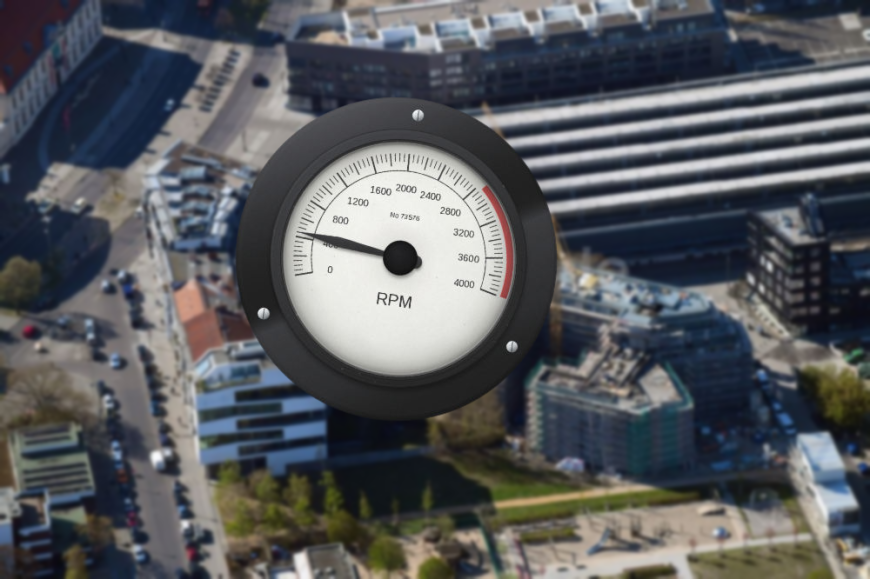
450rpm
